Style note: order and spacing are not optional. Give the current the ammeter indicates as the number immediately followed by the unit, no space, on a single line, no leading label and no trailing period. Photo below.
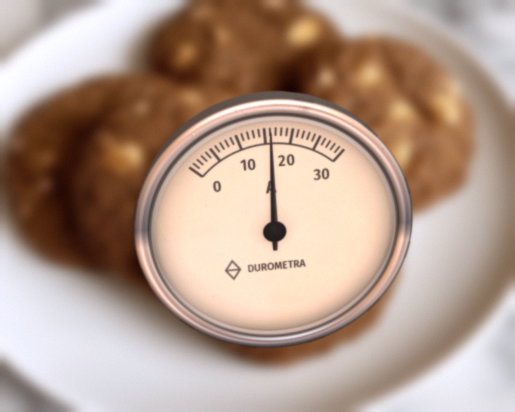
16A
